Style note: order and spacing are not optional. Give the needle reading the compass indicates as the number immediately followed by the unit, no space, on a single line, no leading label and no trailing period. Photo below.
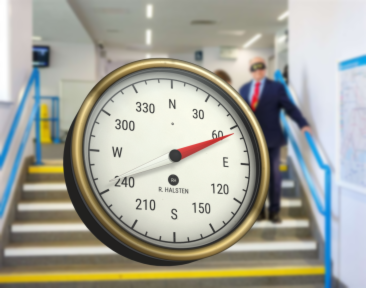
65°
